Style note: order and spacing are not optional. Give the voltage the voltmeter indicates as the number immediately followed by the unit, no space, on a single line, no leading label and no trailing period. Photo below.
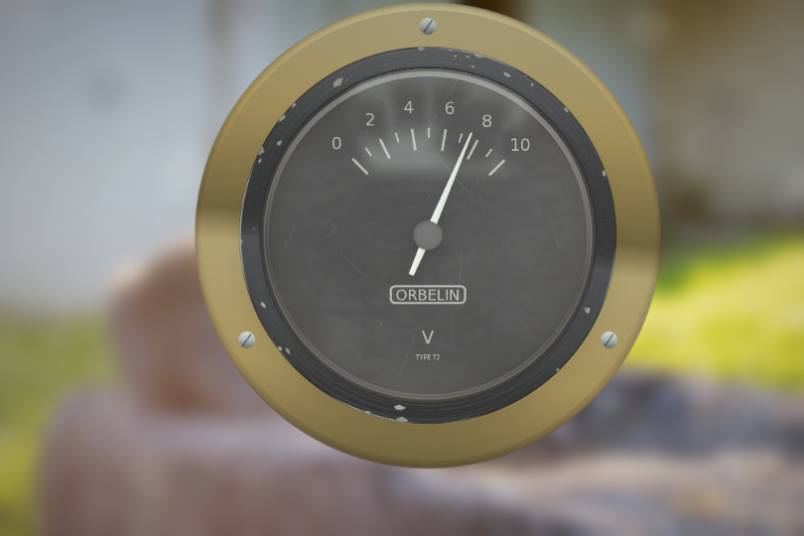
7.5V
